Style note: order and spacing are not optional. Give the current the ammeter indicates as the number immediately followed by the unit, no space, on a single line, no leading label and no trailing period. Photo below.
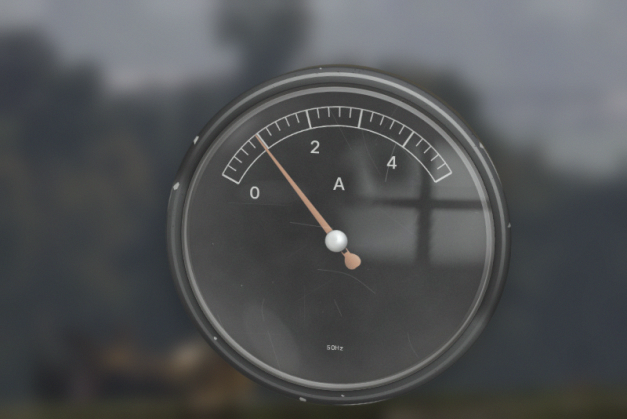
1A
